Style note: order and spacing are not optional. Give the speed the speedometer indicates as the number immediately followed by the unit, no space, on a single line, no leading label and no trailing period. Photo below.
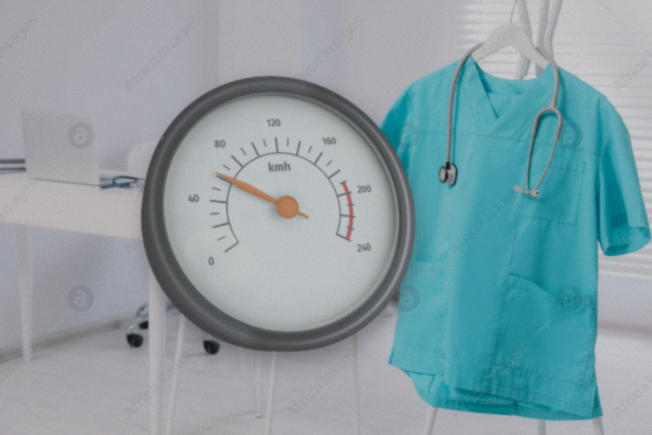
60km/h
